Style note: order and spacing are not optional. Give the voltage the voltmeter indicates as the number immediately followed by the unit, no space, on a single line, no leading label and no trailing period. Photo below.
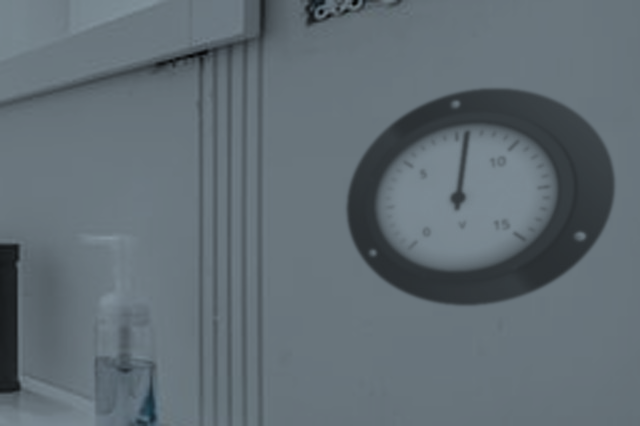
8V
